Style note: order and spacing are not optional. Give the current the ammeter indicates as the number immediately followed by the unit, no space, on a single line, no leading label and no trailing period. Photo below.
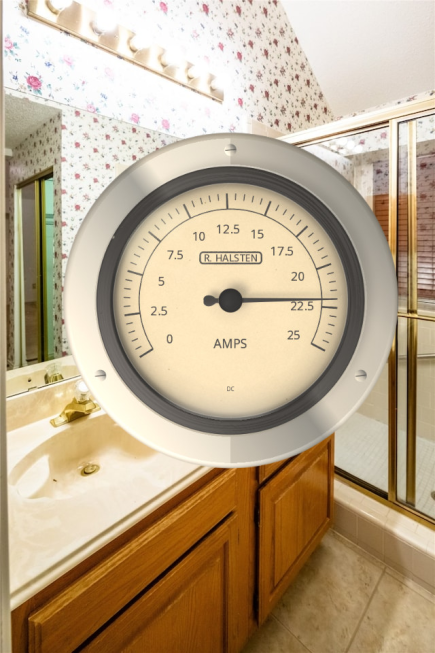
22A
